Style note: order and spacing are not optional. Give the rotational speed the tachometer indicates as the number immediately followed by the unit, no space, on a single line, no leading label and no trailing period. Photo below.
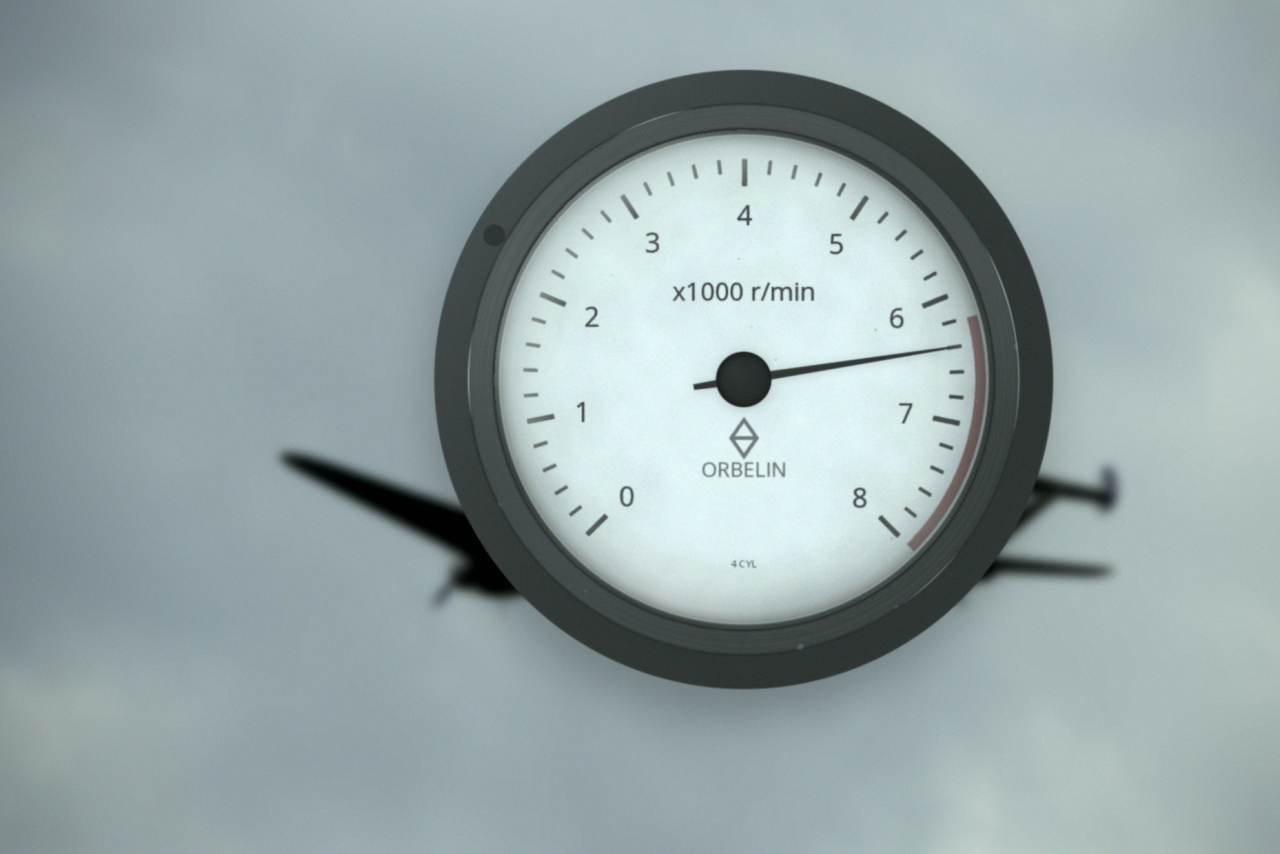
6400rpm
